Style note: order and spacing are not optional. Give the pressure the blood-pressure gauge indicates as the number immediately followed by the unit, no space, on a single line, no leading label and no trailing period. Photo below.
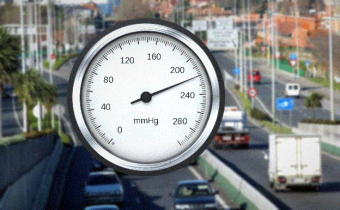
220mmHg
